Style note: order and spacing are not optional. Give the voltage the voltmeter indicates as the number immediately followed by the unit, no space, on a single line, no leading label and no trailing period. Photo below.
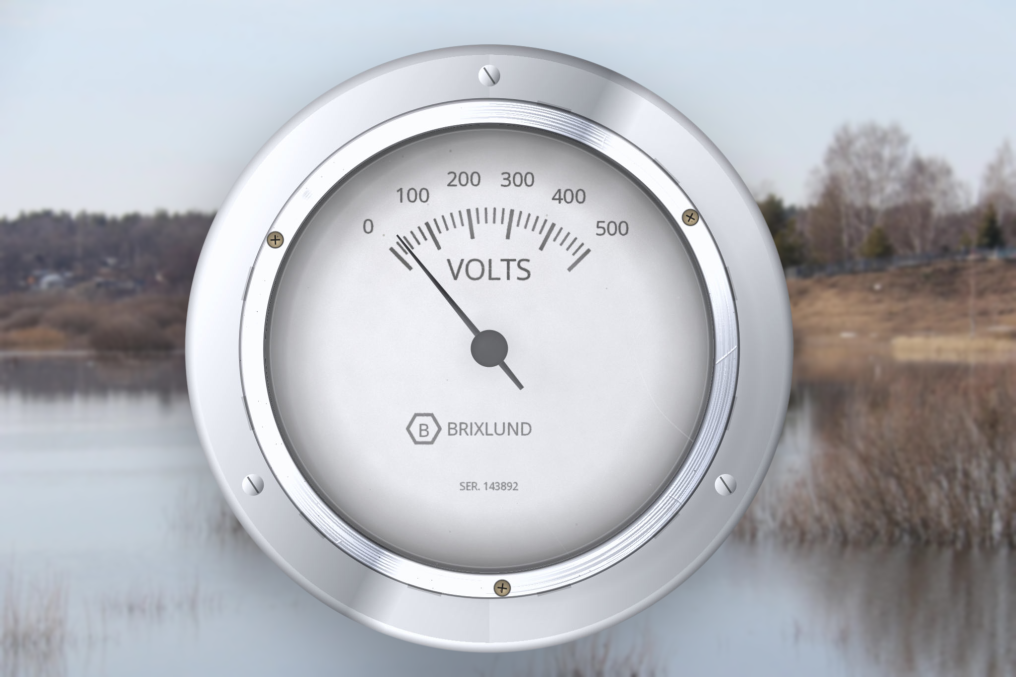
30V
